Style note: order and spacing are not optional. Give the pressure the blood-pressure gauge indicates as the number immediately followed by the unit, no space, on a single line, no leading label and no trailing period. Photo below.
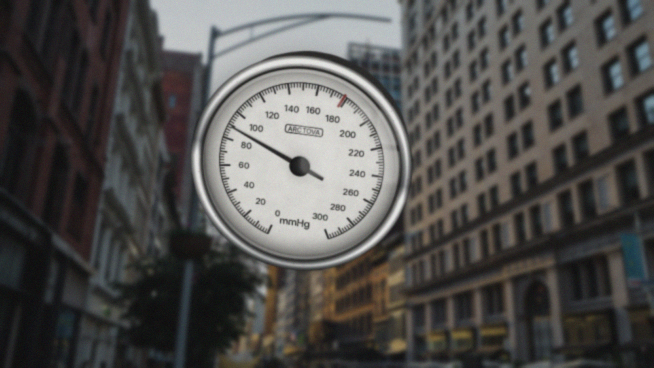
90mmHg
